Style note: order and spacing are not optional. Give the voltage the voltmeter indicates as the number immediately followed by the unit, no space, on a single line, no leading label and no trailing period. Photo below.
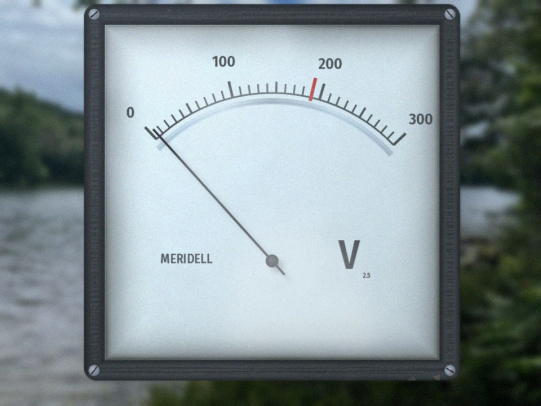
5V
